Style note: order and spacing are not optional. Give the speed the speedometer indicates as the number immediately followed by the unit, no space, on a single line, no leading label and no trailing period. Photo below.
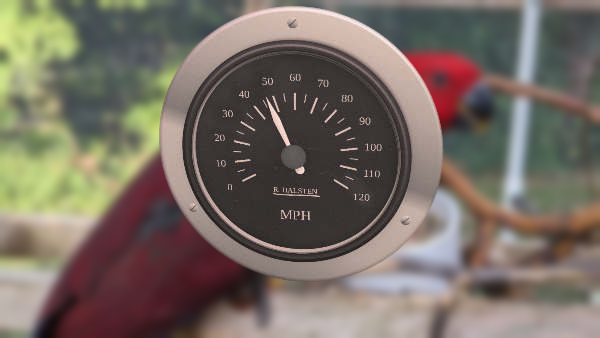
47.5mph
